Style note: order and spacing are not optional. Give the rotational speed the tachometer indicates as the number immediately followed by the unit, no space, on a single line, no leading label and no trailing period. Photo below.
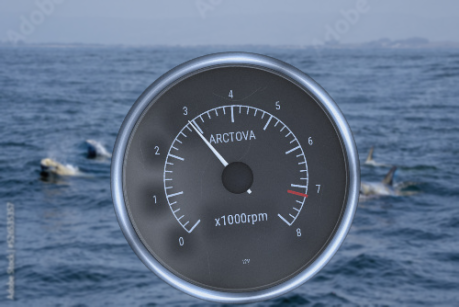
2900rpm
